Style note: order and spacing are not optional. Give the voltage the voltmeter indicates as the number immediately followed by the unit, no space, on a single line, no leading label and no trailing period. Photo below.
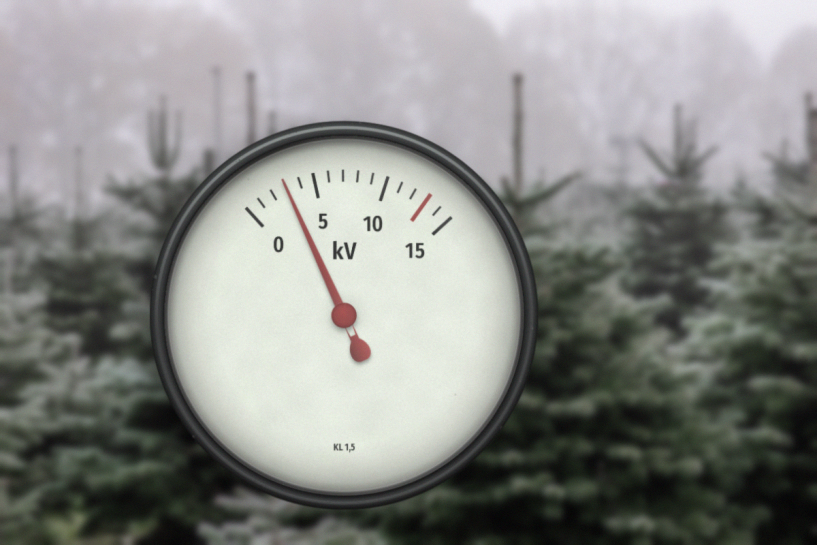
3kV
